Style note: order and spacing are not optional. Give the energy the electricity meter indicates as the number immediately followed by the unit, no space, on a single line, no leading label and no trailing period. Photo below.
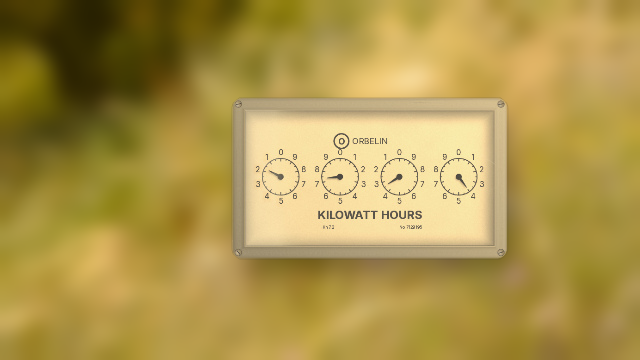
1734kWh
